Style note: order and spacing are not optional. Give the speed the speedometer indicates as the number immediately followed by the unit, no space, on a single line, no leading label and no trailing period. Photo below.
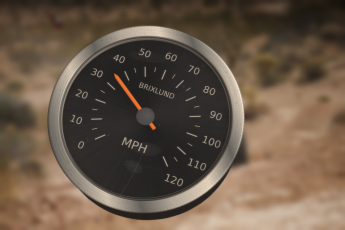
35mph
